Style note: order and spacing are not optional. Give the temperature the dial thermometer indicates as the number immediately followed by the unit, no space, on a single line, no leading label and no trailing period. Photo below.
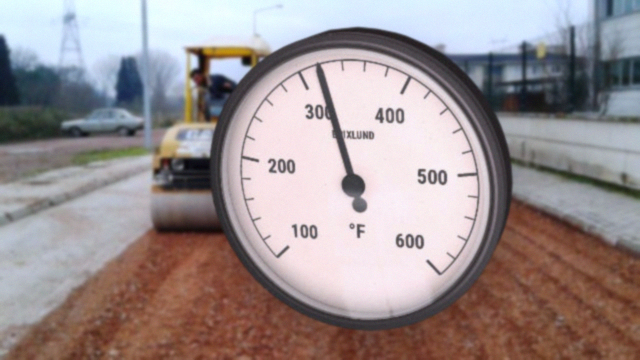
320°F
